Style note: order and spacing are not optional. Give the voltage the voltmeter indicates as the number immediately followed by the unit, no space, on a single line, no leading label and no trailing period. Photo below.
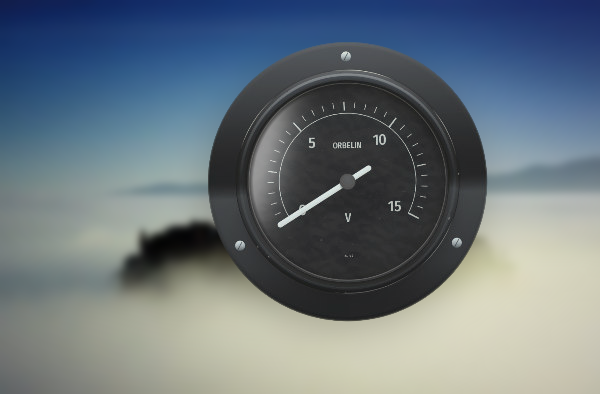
0V
